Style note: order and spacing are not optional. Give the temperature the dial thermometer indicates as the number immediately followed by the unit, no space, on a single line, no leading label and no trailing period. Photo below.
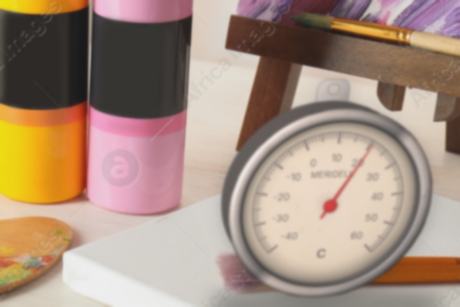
20°C
